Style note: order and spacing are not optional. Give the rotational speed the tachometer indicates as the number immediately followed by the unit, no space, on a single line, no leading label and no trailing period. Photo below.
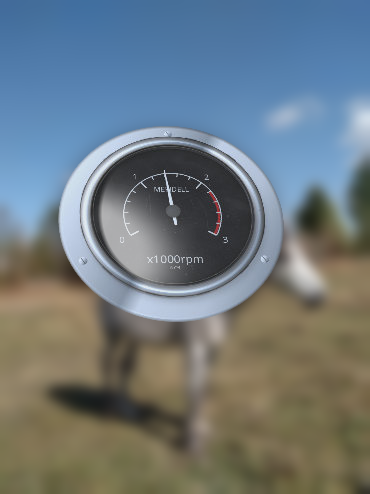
1400rpm
